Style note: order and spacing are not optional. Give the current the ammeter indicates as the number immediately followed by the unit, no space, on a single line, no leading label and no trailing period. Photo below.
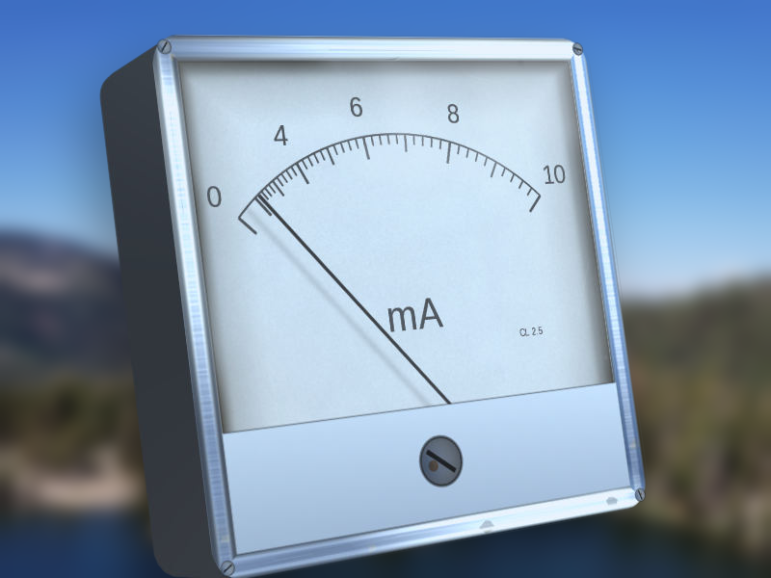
2mA
